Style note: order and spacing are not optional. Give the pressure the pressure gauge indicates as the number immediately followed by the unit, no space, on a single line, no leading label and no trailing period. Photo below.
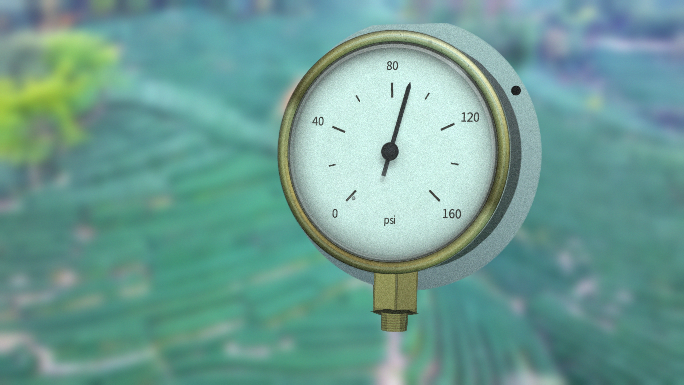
90psi
